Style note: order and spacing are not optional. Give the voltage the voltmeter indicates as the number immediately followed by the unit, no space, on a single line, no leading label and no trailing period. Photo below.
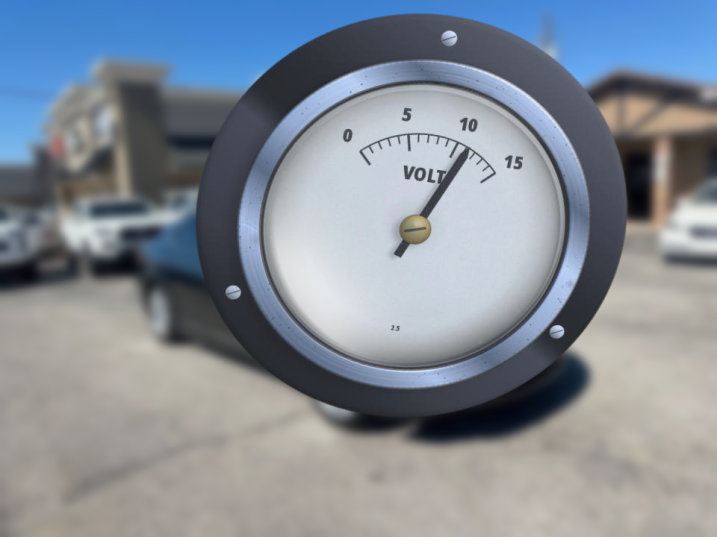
11V
